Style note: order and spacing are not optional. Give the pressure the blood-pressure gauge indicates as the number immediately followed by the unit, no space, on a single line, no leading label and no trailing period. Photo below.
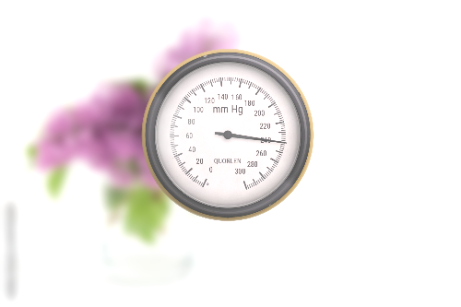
240mmHg
